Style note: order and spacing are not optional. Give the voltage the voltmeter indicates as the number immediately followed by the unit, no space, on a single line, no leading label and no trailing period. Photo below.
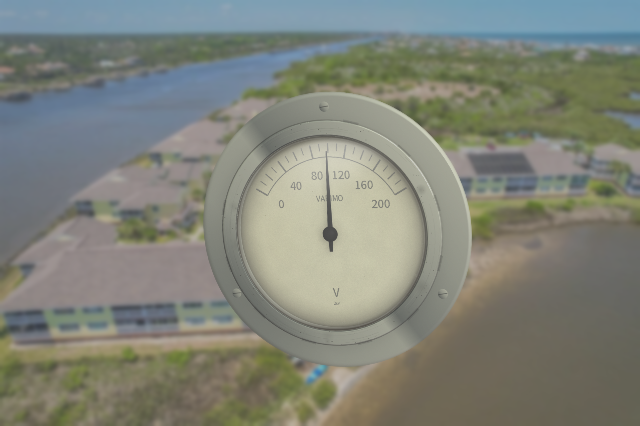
100V
